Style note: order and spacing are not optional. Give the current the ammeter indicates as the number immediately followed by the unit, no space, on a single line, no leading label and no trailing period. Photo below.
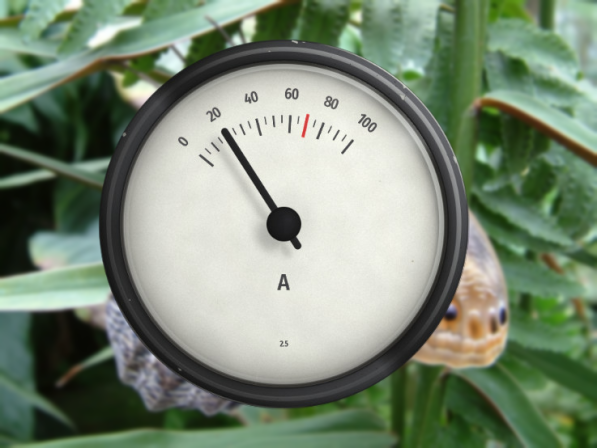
20A
